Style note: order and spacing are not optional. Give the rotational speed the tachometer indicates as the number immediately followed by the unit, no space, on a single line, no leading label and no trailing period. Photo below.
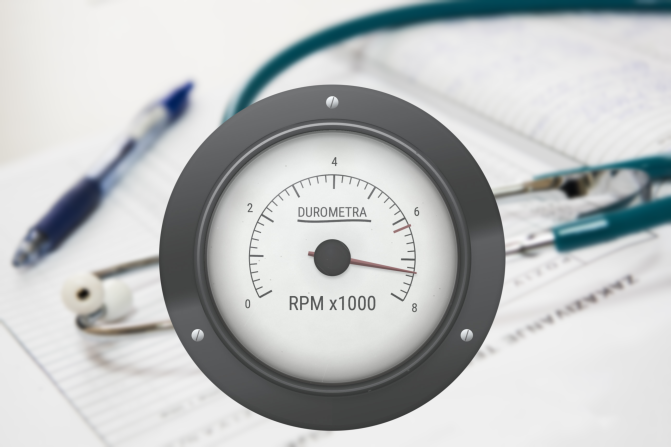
7300rpm
